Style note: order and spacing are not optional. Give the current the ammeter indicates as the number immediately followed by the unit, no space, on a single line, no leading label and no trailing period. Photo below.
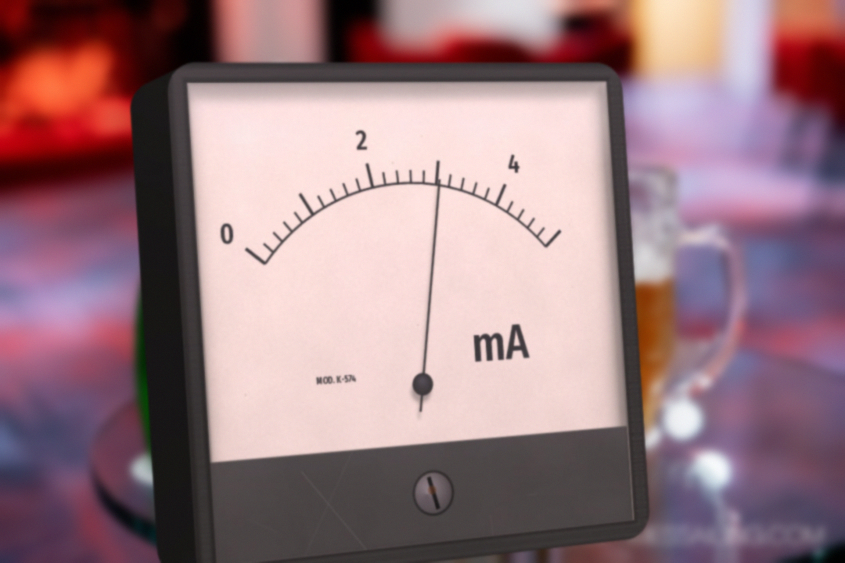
3mA
